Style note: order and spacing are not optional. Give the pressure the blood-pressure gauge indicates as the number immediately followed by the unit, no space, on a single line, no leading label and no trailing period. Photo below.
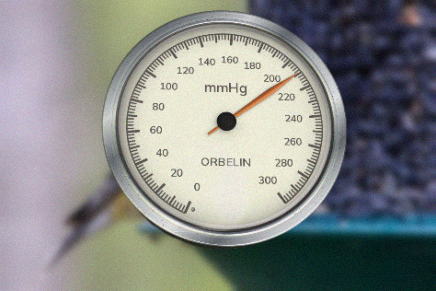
210mmHg
